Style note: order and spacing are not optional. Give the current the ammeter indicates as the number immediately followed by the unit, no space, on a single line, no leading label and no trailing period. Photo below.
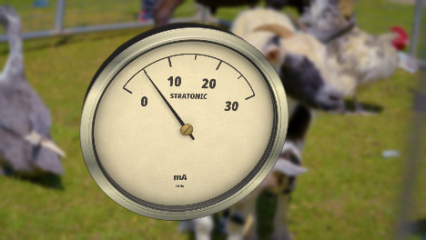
5mA
